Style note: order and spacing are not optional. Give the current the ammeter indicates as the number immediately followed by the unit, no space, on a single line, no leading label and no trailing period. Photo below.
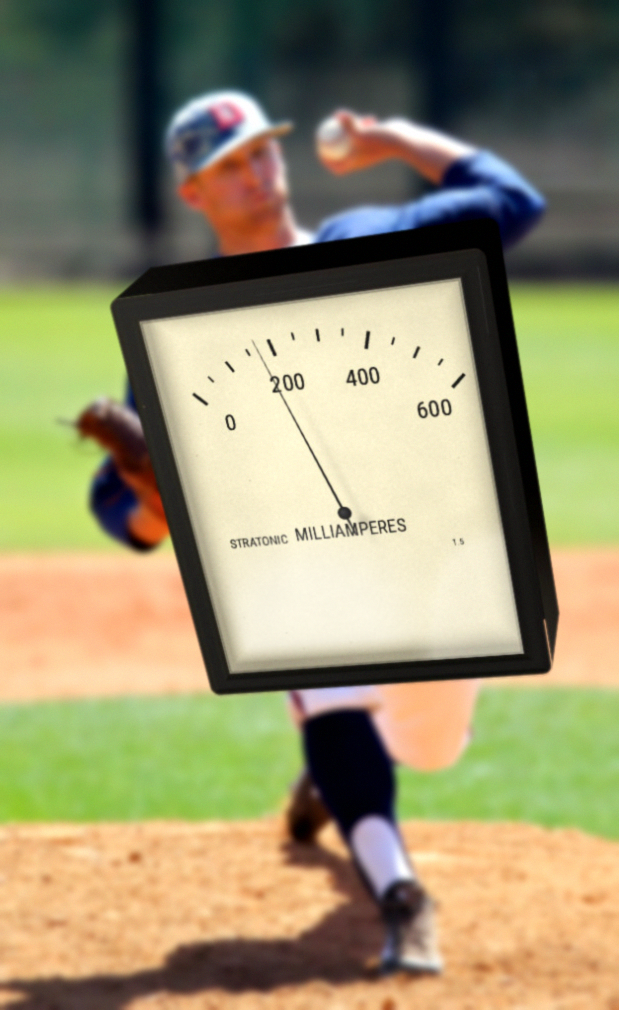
175mA
